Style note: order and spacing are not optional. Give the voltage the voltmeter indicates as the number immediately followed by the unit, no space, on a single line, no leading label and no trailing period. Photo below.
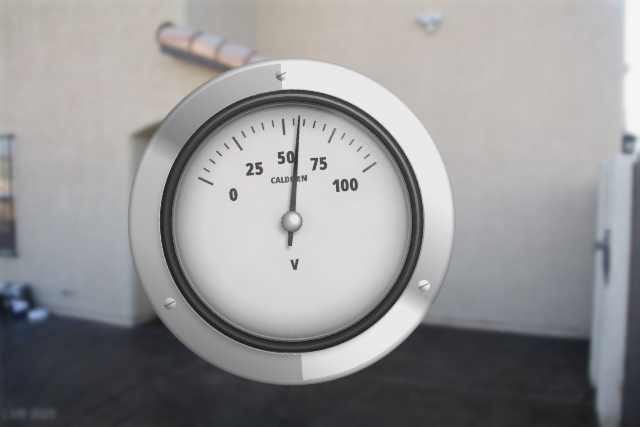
57.5V
